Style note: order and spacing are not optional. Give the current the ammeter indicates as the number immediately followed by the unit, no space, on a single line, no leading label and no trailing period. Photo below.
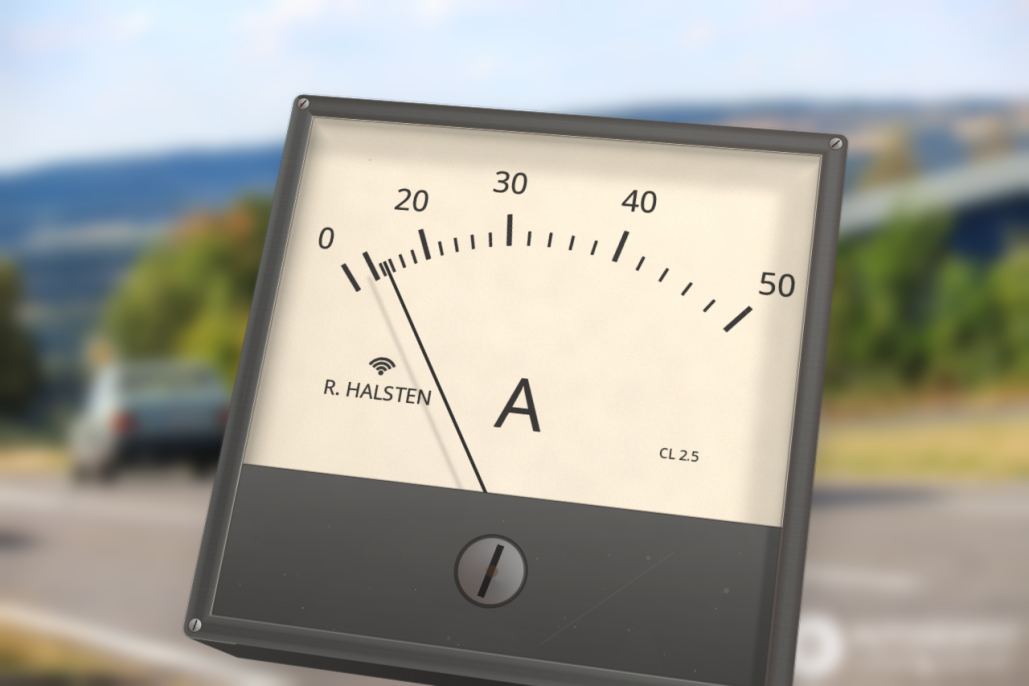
13A
